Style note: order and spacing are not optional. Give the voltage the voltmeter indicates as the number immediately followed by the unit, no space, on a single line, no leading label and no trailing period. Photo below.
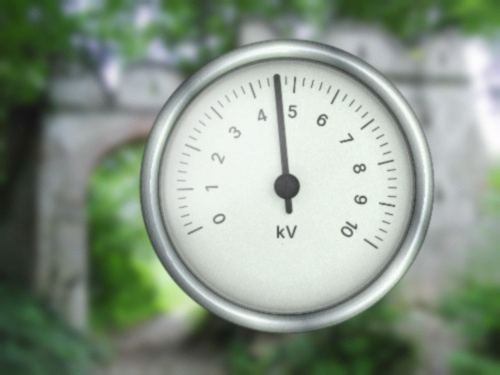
4.6kV
